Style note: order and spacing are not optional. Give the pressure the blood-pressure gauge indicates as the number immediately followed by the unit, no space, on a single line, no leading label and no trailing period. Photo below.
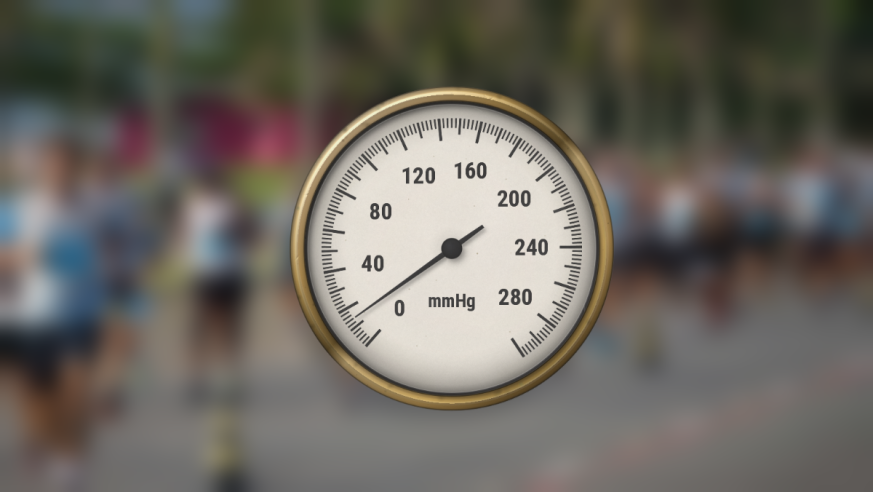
14mmHg
